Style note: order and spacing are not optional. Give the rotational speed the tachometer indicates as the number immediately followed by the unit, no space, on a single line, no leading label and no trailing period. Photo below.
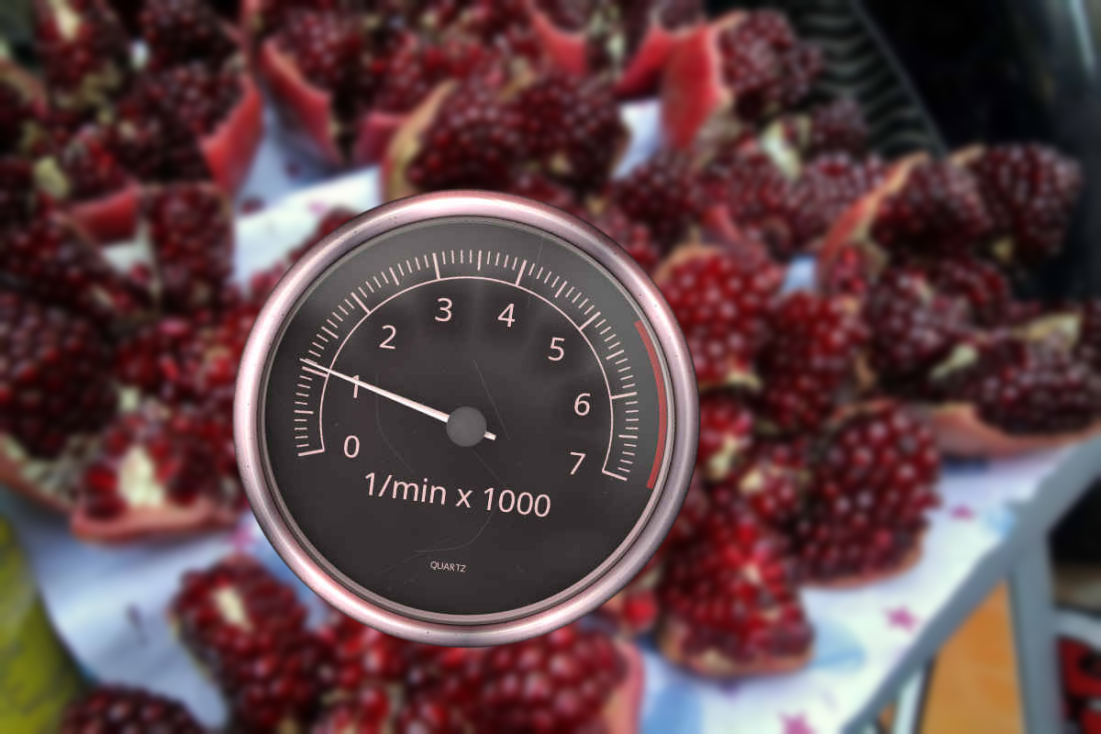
1100rpm
